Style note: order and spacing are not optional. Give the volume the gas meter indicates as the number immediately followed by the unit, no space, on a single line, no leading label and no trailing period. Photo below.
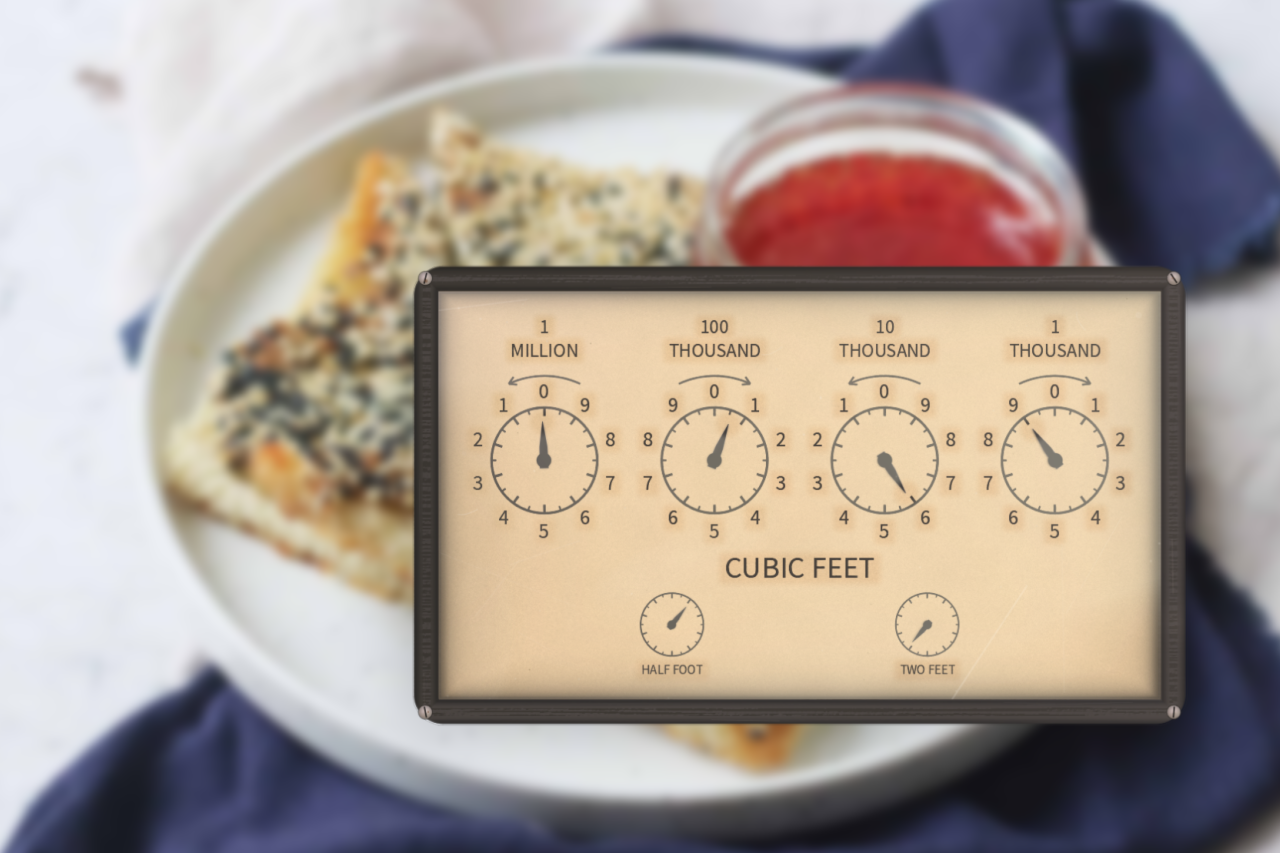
5900ft³
